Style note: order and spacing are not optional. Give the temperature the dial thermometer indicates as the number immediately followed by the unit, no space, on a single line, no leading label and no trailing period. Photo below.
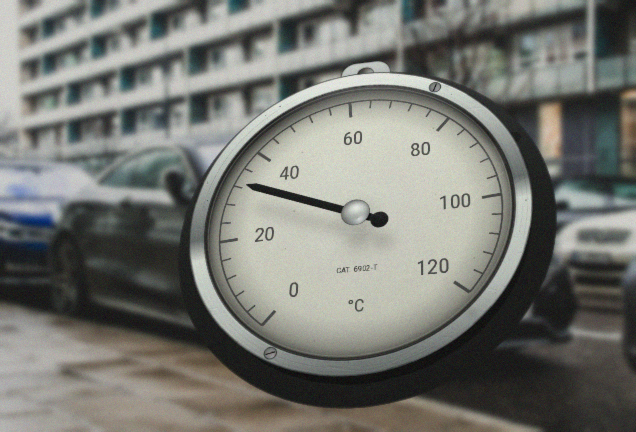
32°C
